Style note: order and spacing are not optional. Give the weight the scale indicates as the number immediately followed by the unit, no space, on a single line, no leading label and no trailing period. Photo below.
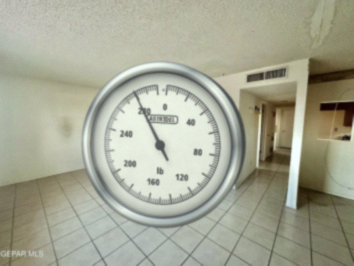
280lb
